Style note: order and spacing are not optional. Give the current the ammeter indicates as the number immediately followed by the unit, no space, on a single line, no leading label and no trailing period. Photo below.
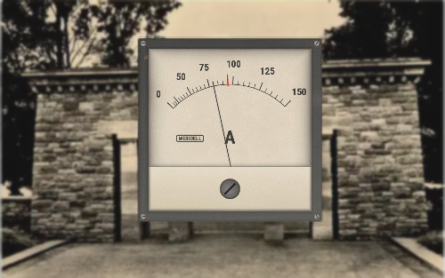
80A
